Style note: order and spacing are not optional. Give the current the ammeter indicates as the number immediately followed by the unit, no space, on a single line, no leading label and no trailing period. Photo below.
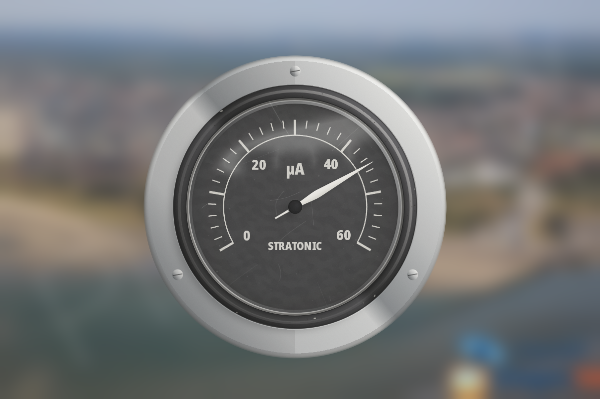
45µA
